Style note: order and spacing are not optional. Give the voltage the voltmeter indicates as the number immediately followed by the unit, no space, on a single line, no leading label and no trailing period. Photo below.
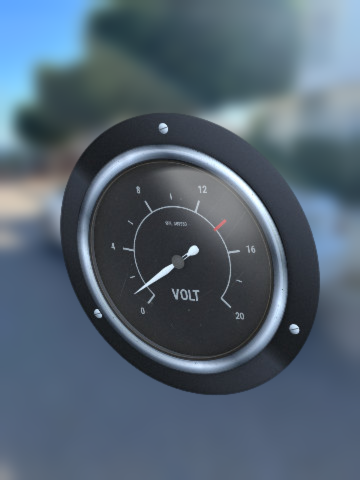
1V
